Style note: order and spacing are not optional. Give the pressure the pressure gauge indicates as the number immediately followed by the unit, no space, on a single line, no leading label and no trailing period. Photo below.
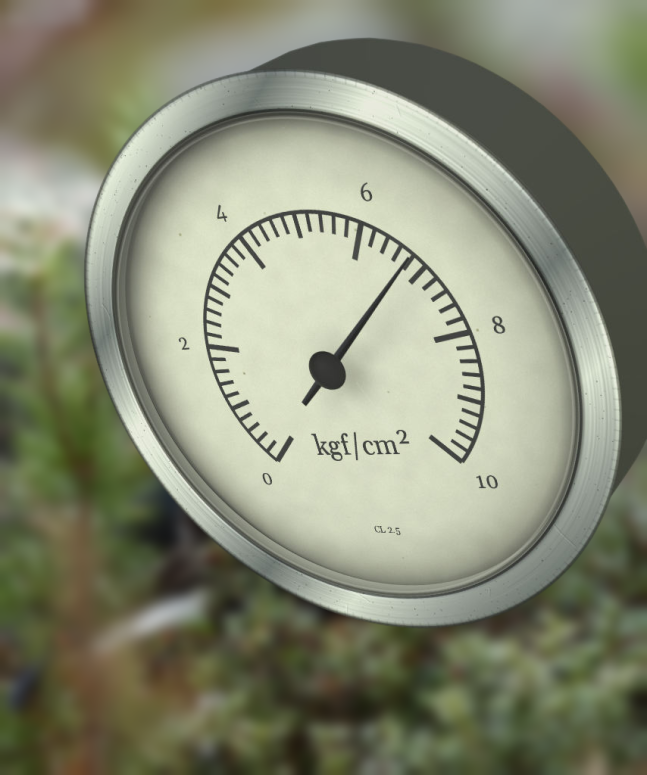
6.8kg/cm²
